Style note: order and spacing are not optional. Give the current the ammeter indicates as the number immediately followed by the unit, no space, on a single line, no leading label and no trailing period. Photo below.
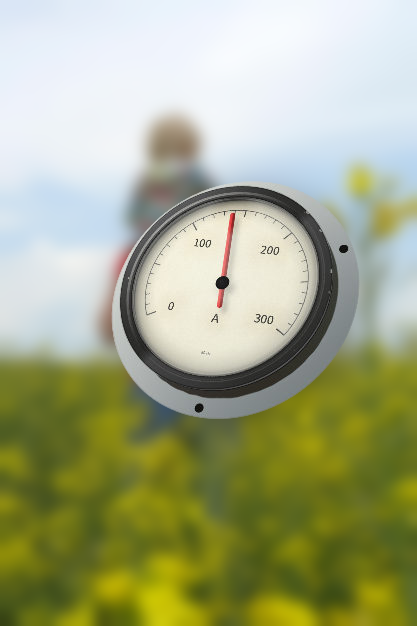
140A
